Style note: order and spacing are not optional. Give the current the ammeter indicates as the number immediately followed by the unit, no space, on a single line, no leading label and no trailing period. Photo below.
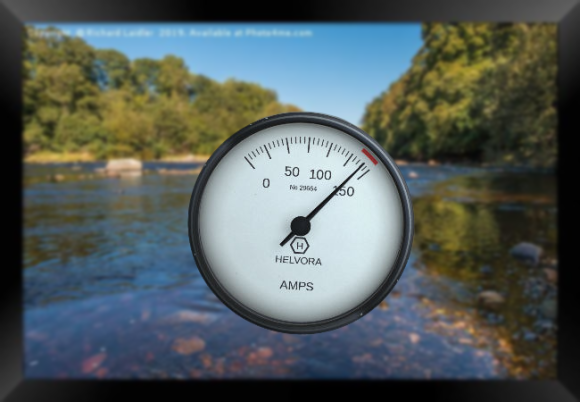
140A
